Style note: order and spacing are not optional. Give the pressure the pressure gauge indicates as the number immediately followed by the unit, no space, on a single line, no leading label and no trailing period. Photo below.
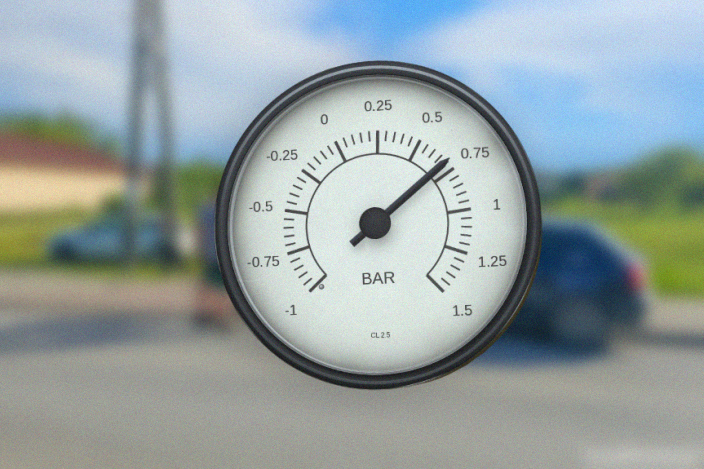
0.7bar
